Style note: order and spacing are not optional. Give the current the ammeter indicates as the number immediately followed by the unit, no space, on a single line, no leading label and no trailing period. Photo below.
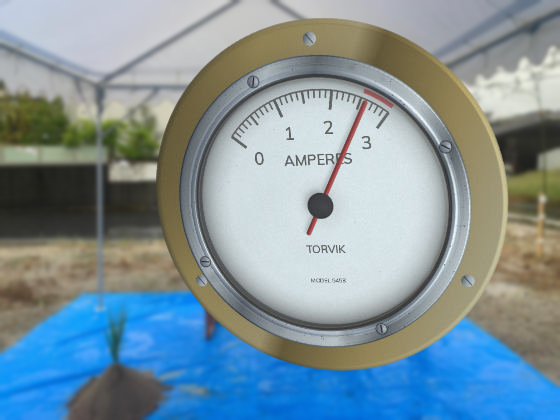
2.6A
